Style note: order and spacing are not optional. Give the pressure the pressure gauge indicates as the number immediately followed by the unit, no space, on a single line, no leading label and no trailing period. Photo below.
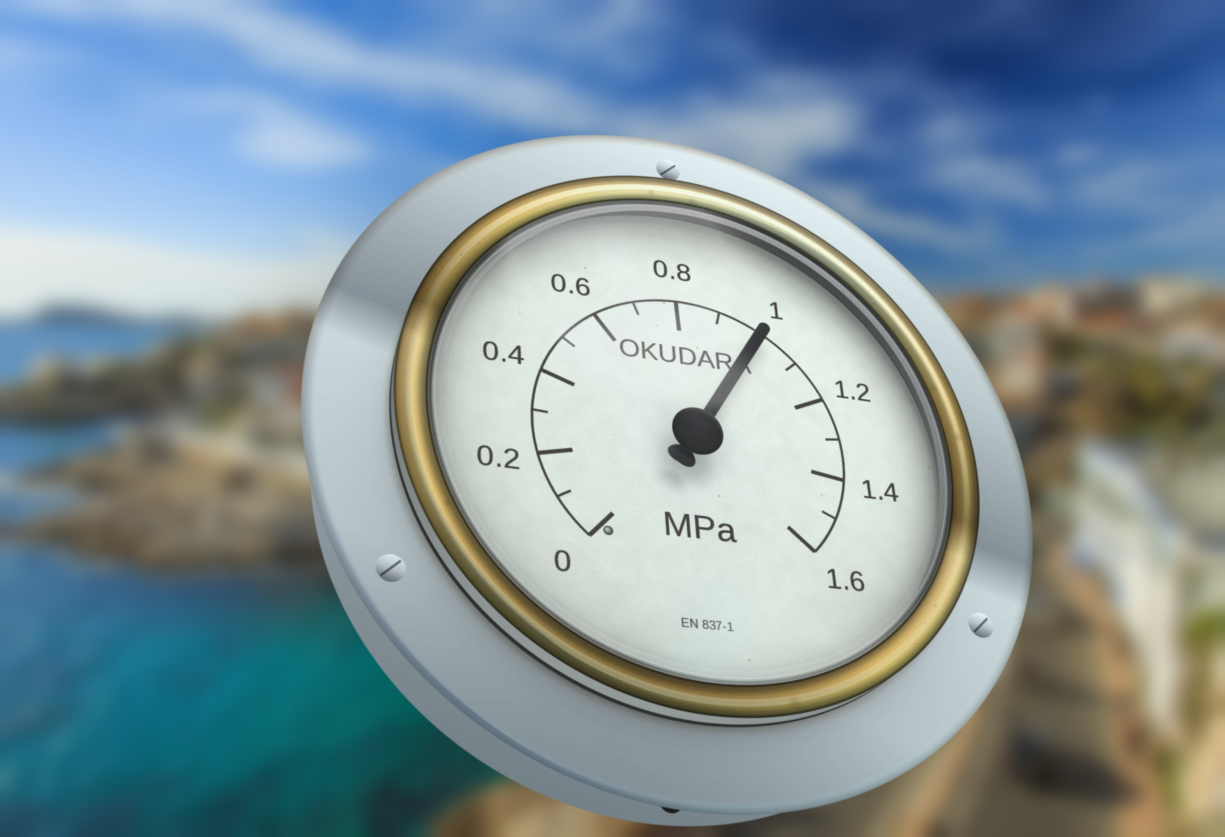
1MPa
